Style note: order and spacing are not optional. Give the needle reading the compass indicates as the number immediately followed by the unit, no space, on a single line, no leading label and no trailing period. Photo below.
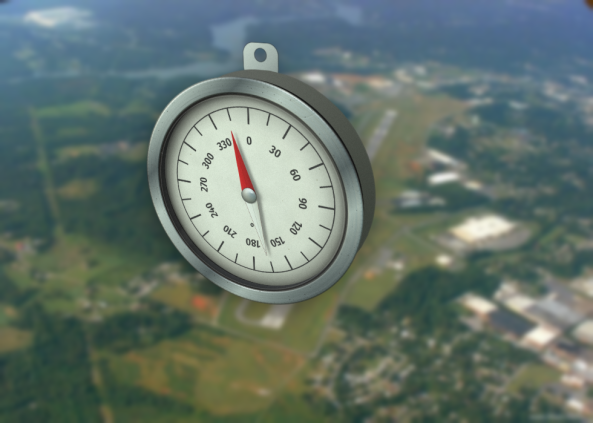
345°
